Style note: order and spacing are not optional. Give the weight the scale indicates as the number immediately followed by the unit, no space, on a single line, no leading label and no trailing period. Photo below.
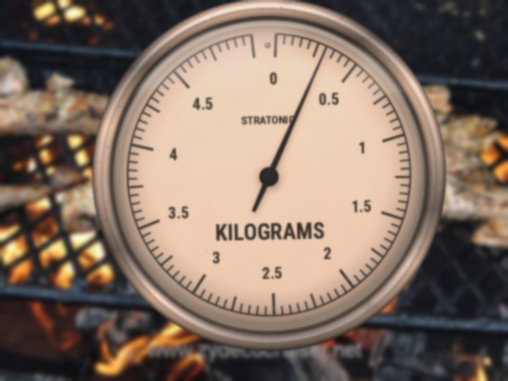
0.3kg
